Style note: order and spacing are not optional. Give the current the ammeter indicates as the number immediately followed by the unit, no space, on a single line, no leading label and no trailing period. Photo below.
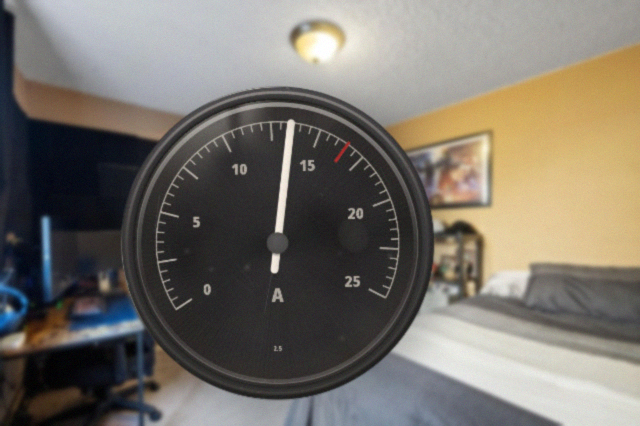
13.5A
